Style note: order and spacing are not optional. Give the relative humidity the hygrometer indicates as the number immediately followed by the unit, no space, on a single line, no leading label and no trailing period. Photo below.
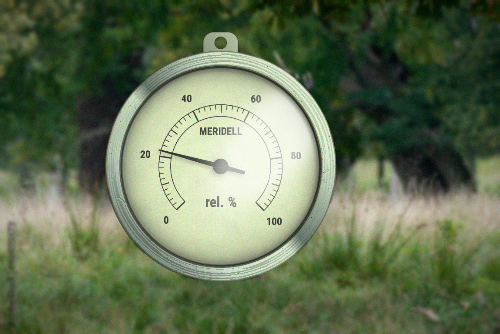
22%
